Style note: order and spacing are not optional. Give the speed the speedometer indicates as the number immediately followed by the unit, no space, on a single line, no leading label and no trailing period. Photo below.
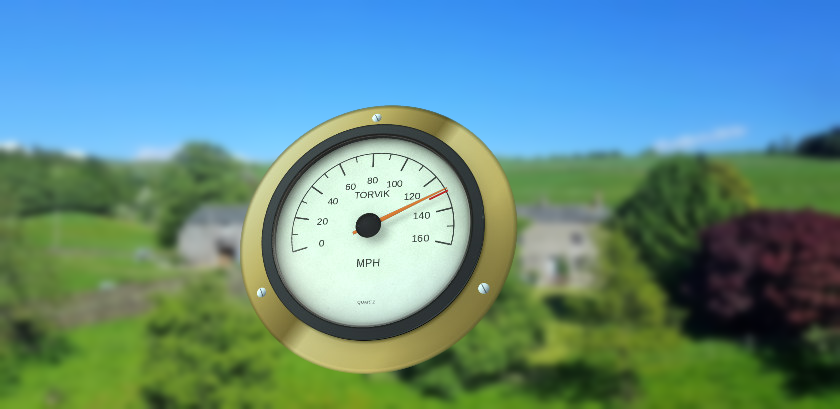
130mph
